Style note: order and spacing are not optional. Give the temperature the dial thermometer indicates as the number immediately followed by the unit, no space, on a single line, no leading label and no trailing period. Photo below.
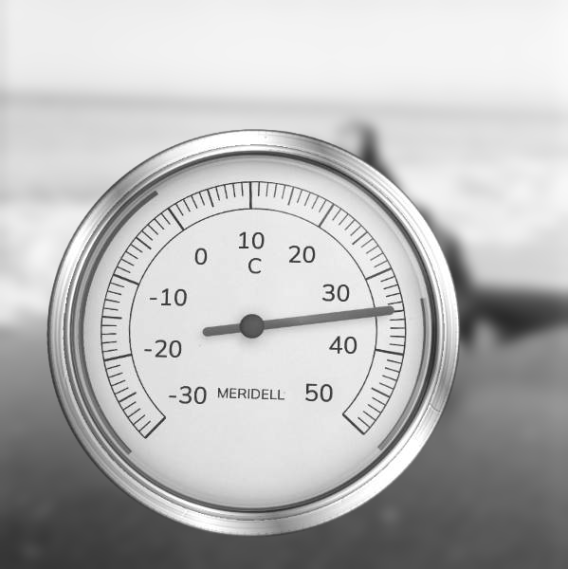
35°C
